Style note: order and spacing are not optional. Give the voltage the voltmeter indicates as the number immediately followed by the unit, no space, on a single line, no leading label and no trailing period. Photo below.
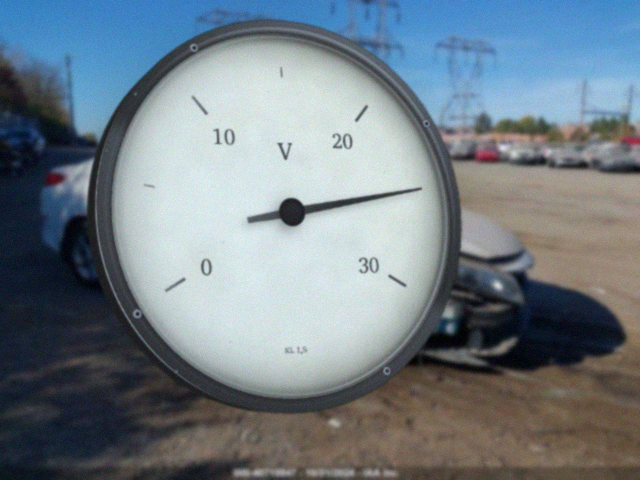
25V
